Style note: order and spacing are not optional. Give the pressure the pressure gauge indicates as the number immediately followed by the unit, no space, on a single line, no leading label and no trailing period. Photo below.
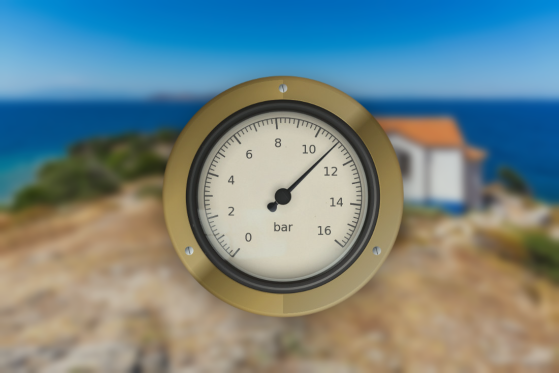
11bar
